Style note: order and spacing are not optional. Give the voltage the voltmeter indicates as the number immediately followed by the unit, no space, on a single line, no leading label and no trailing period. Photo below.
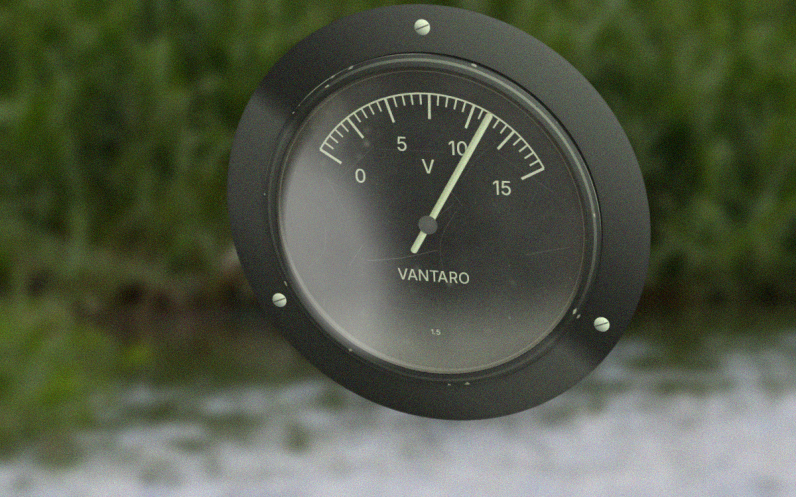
11V
